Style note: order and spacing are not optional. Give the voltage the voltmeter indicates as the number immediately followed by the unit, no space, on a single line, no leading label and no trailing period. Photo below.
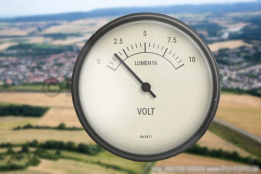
1.5V
